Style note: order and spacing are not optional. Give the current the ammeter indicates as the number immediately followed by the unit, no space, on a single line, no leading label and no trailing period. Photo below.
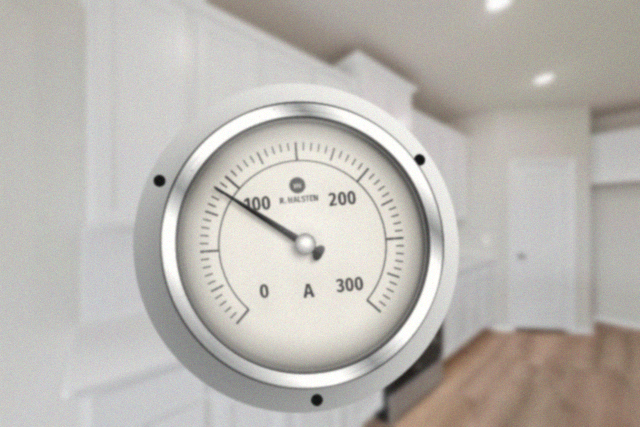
90A
